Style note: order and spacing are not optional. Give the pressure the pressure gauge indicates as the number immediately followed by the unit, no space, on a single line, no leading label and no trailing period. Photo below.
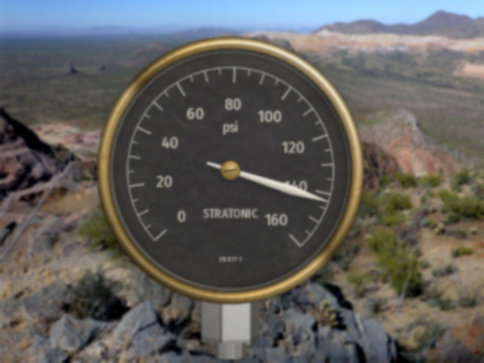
142.5psi
